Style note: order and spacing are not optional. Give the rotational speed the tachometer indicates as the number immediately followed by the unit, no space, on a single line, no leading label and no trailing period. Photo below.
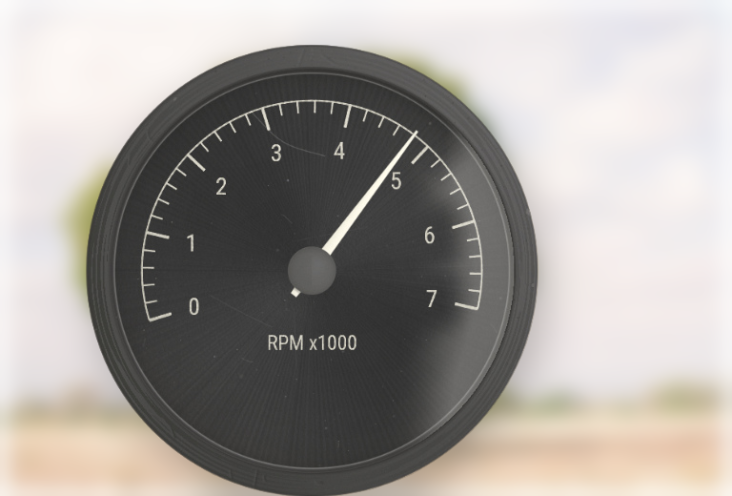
4800rpm
